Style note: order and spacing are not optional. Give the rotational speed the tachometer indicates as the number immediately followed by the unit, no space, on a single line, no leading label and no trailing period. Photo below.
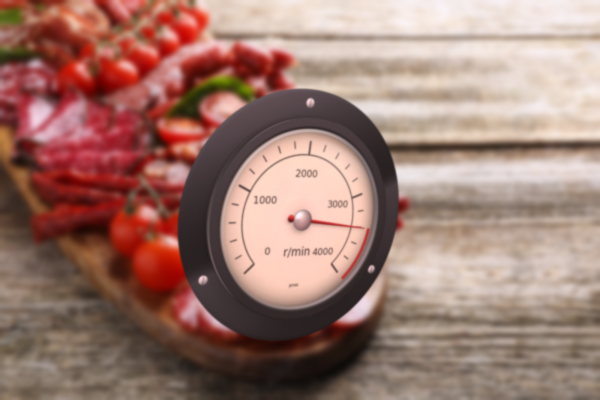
3400rpm
